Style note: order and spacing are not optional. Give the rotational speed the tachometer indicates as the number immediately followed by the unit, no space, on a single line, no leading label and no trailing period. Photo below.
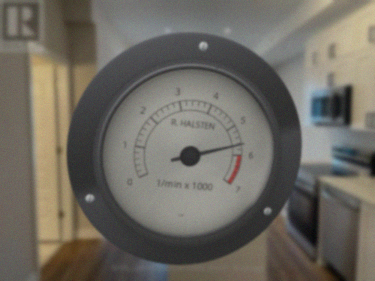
5600rpm
